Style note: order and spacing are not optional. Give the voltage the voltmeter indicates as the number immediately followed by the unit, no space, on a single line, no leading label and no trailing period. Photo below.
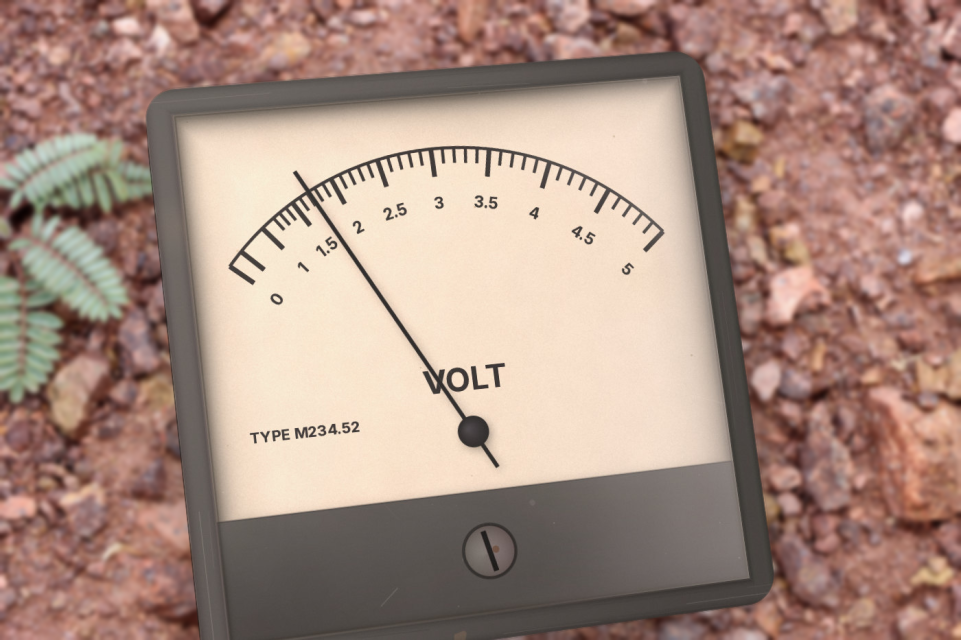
1.7V
